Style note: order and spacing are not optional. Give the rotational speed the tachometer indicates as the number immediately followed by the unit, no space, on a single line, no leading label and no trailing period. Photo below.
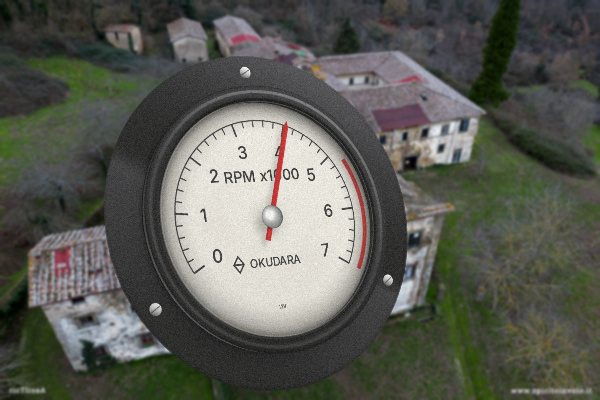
4000rpm
